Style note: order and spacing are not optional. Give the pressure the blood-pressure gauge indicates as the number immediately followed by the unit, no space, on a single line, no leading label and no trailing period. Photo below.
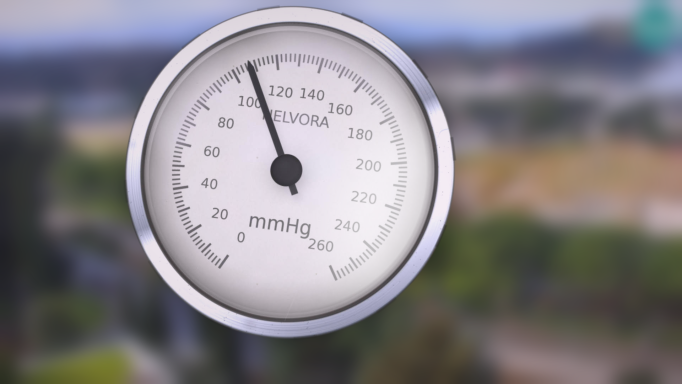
108mmHg
